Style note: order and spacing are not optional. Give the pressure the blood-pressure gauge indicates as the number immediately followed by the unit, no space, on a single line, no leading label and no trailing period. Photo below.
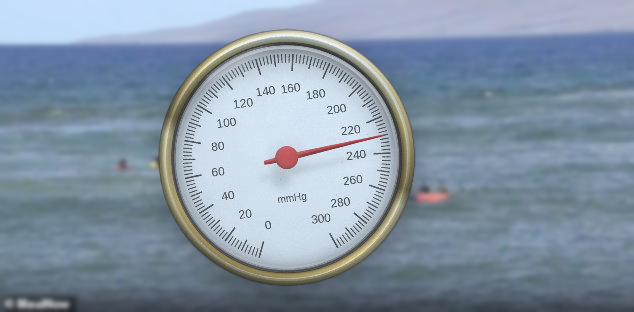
230mmHg
